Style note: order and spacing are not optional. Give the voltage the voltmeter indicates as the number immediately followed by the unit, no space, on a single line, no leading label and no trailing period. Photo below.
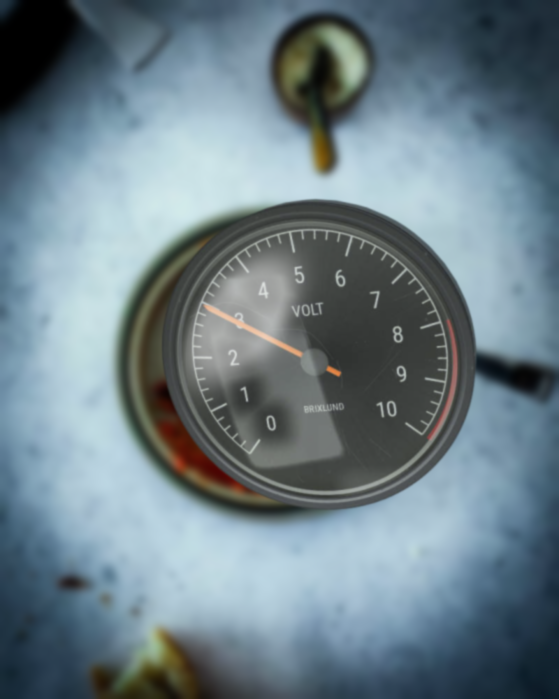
3V
